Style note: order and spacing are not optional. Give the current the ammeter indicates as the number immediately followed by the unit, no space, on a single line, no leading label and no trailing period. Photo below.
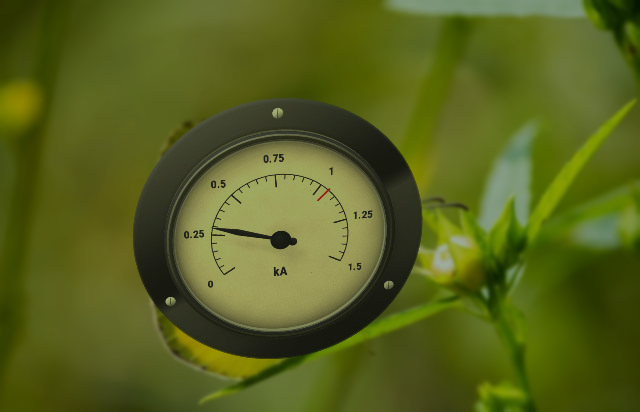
0.3kA
